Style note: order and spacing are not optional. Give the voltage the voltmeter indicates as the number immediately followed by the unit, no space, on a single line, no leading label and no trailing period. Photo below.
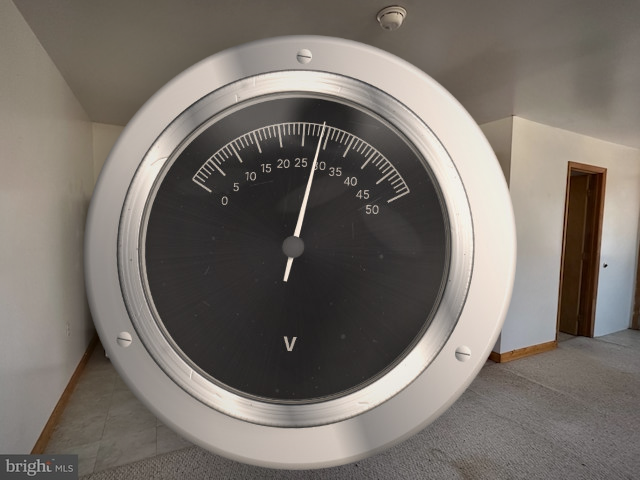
29V
